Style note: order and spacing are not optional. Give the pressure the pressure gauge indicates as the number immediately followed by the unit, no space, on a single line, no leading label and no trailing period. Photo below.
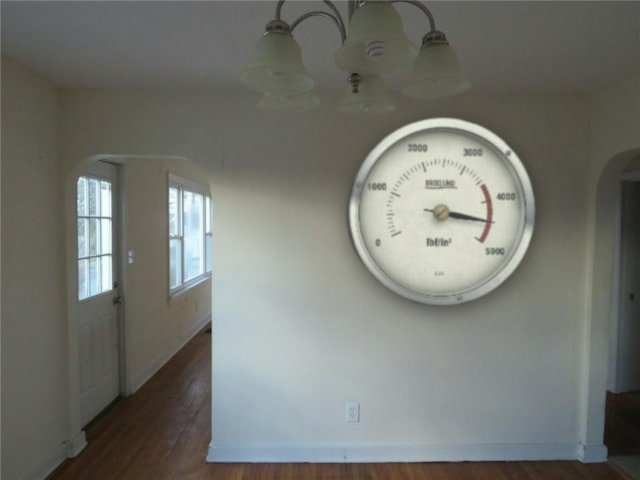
4500psi
